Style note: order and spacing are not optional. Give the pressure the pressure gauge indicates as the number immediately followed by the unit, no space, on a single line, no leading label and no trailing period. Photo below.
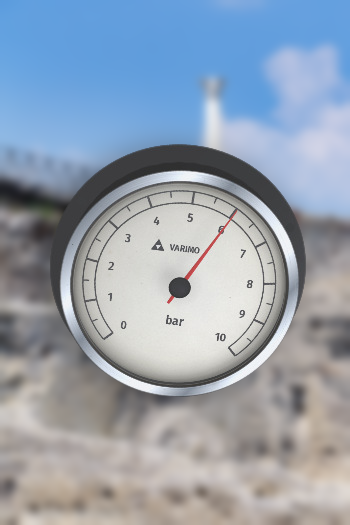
6bar
